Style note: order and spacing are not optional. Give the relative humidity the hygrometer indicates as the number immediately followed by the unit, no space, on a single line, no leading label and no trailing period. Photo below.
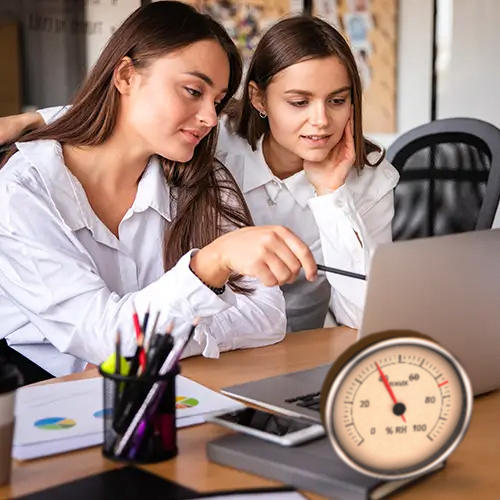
40%
